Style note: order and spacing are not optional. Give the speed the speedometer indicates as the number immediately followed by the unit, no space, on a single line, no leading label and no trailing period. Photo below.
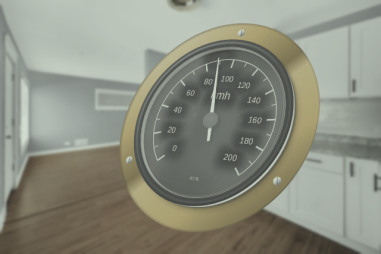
90km/h
